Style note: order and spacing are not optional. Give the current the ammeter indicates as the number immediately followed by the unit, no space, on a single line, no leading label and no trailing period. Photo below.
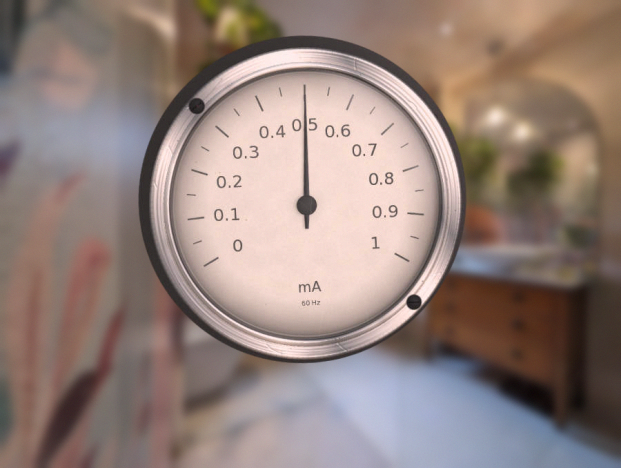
0.5mA
